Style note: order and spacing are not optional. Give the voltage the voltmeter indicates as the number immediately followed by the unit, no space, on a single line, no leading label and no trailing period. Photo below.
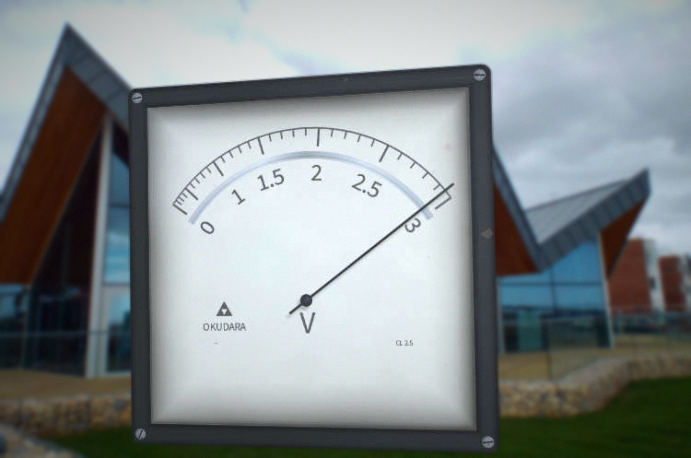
2.95V
